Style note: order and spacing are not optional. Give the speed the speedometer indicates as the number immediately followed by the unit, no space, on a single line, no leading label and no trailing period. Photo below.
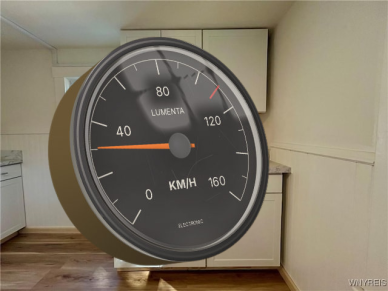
30km/h
